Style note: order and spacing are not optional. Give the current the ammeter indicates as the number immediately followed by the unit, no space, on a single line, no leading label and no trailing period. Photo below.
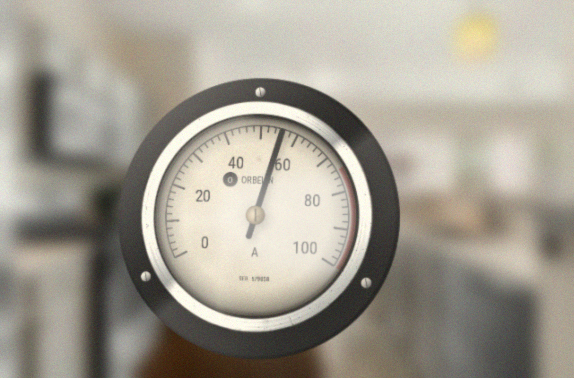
56A
